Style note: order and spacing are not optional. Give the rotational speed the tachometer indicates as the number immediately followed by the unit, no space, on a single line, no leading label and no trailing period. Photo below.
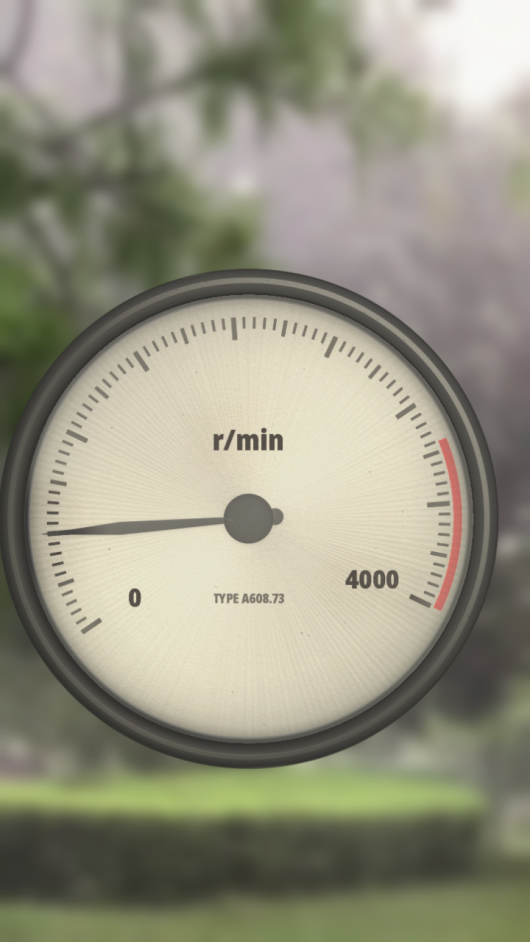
500rpm
